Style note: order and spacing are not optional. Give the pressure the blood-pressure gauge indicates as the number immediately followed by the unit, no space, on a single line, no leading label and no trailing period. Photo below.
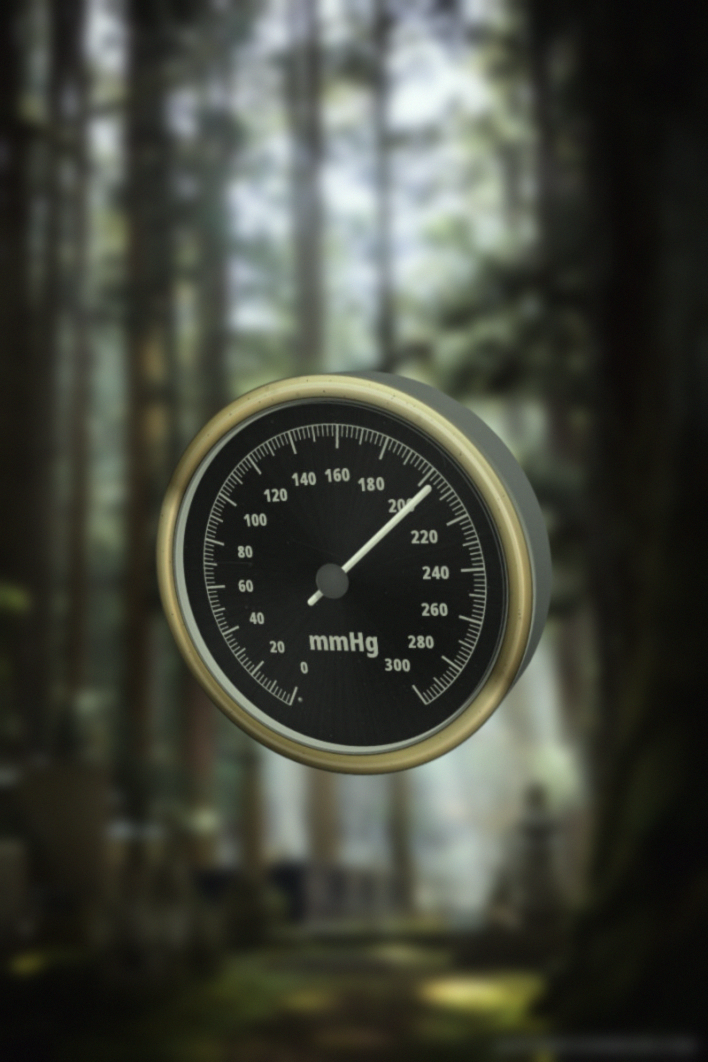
204mmHg
